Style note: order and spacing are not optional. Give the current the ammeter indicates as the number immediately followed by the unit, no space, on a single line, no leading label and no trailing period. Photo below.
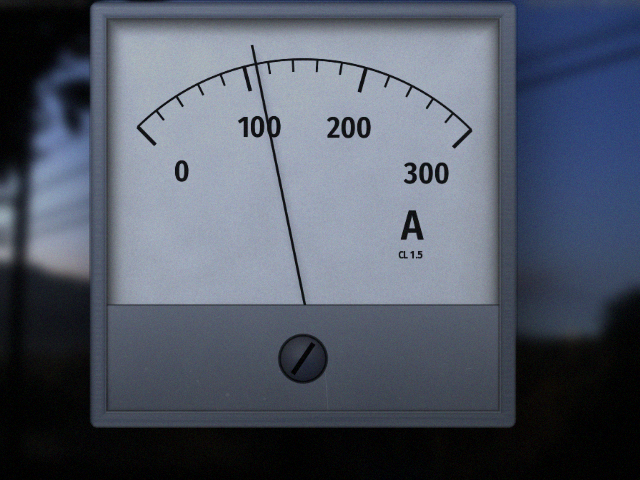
110A
